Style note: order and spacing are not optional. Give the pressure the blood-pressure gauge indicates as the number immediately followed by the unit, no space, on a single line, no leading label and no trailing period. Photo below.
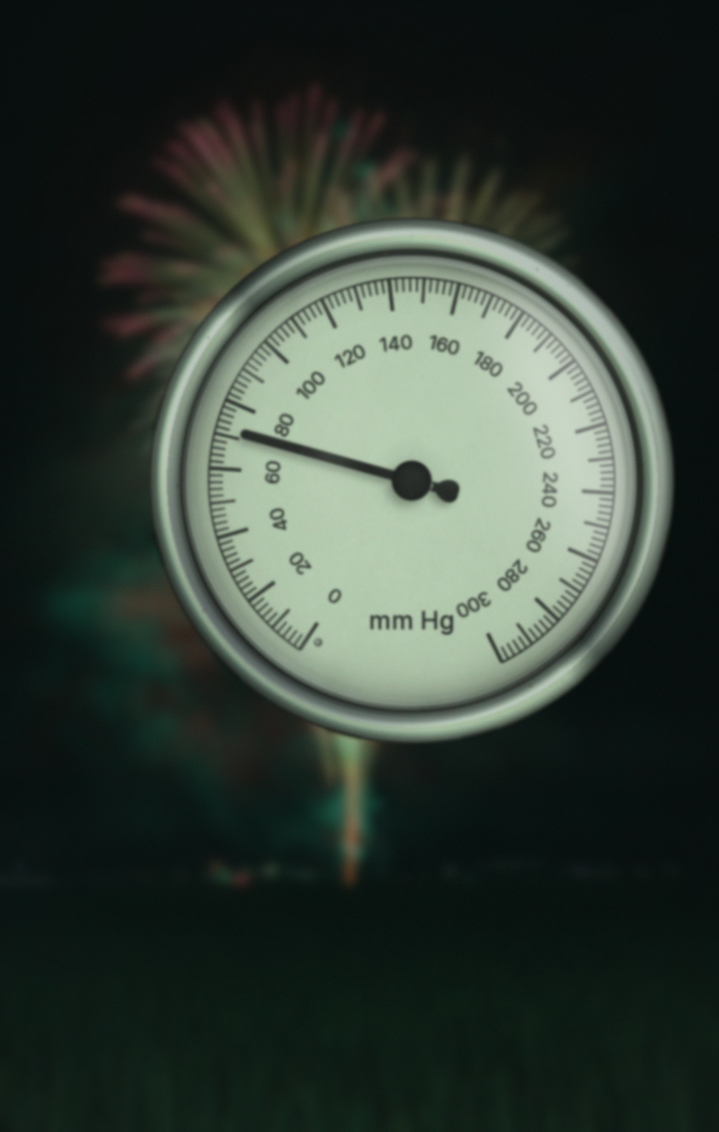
72mmHg
